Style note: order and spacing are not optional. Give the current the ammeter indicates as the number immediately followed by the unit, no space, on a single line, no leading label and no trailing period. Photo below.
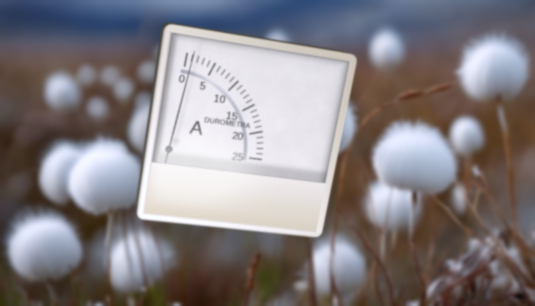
1A
